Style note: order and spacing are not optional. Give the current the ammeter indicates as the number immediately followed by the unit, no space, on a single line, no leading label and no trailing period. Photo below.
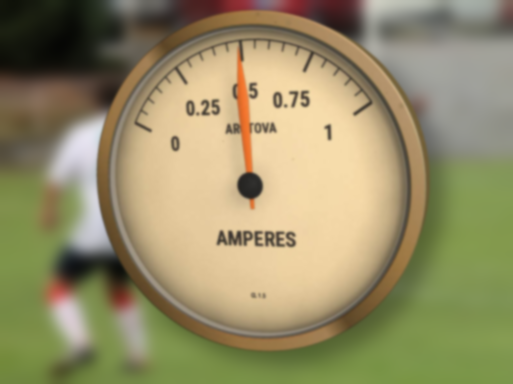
0.5A
